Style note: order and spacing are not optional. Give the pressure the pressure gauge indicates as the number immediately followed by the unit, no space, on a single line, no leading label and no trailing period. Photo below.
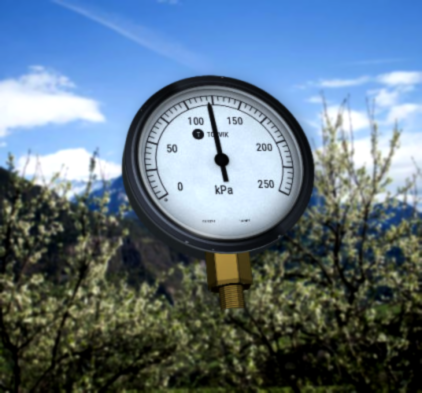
120kPa
